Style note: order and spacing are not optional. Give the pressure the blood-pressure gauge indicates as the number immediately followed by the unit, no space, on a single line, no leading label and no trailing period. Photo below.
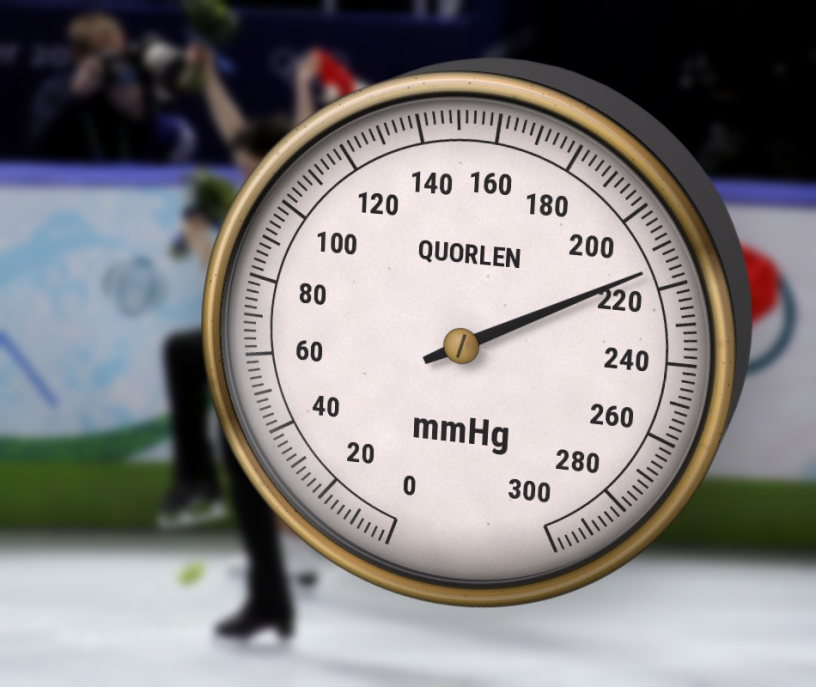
214mmHg
